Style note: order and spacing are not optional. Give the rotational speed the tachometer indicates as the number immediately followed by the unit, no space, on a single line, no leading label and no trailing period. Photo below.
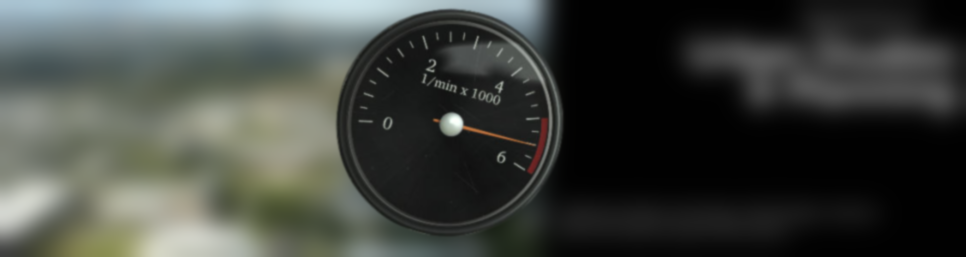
5500rpm
